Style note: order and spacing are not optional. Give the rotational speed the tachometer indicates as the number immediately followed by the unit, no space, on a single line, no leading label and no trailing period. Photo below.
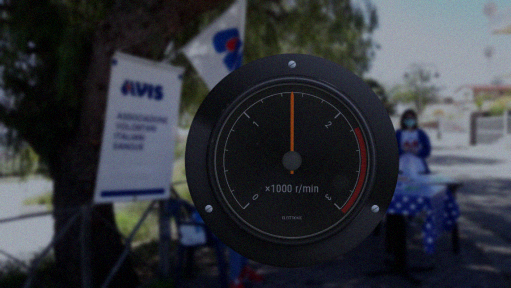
1500rpm
